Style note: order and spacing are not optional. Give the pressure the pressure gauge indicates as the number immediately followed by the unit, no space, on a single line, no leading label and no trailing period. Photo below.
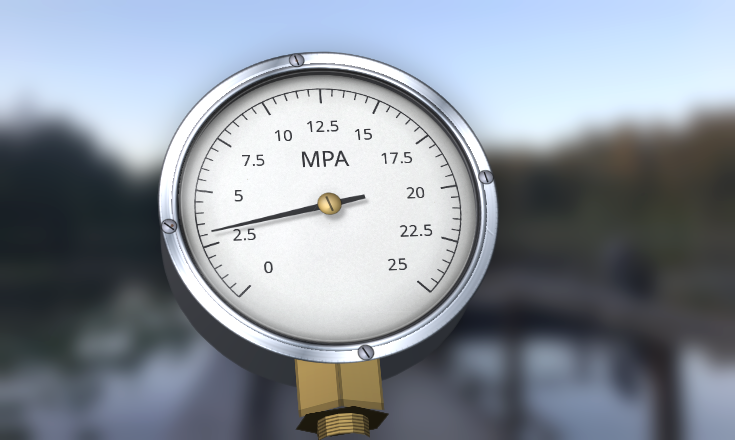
3MPa
